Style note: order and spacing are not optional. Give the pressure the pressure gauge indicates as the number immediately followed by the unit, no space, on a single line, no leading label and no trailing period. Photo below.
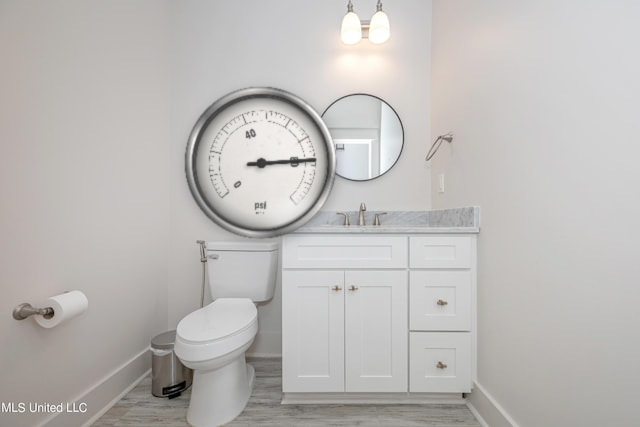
80psi
